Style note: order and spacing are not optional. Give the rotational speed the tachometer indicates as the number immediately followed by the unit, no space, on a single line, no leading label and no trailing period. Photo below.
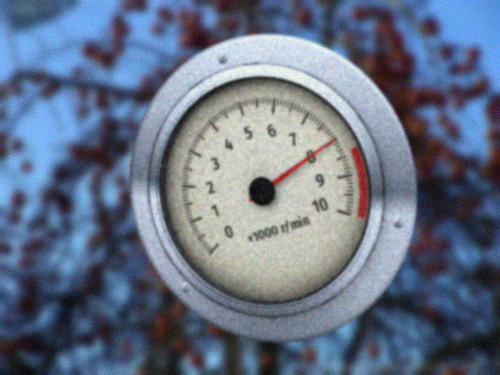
8000rpm
